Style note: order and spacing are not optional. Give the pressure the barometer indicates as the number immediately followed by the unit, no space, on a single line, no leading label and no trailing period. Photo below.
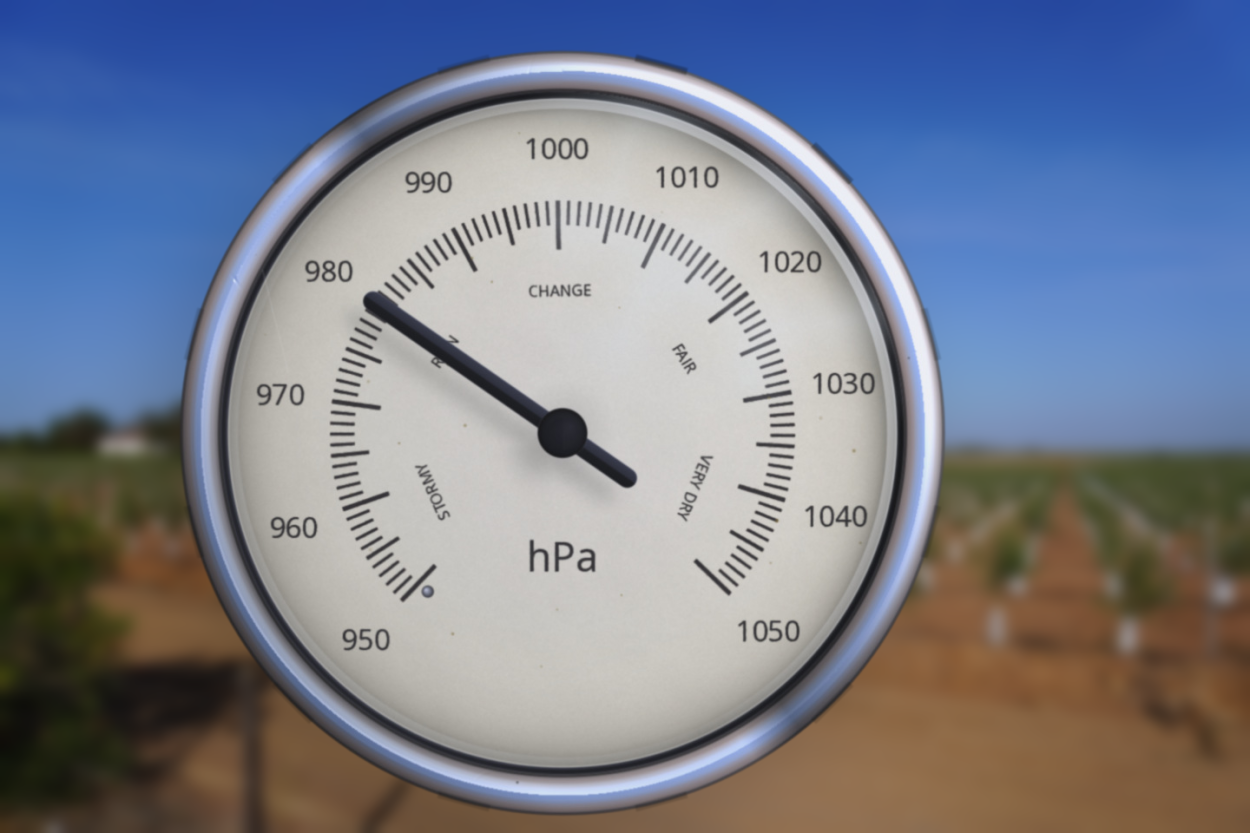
980hPa
